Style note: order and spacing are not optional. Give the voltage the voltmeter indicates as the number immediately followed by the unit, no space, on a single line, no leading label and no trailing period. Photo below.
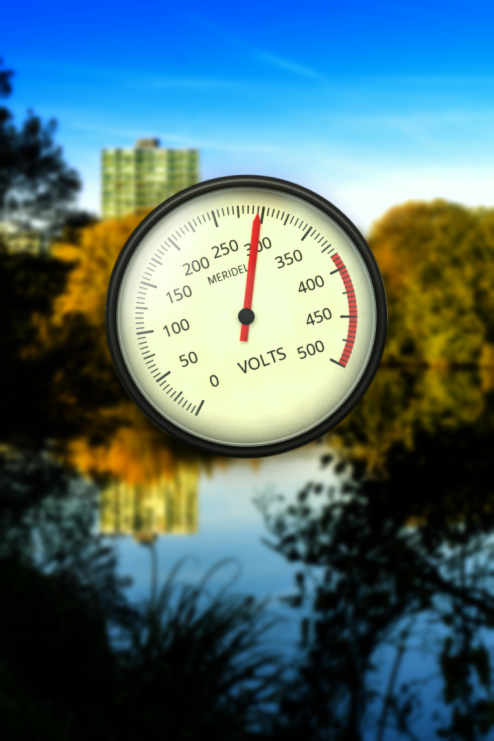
295V
